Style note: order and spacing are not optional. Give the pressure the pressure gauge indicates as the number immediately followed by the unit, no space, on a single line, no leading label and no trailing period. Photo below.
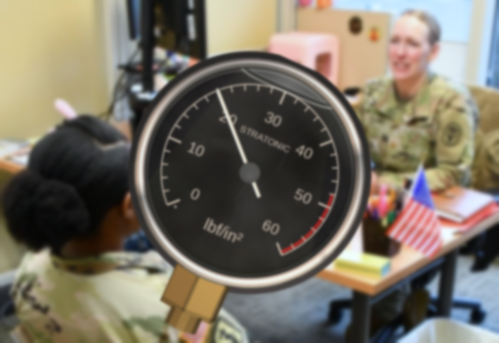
20psi
